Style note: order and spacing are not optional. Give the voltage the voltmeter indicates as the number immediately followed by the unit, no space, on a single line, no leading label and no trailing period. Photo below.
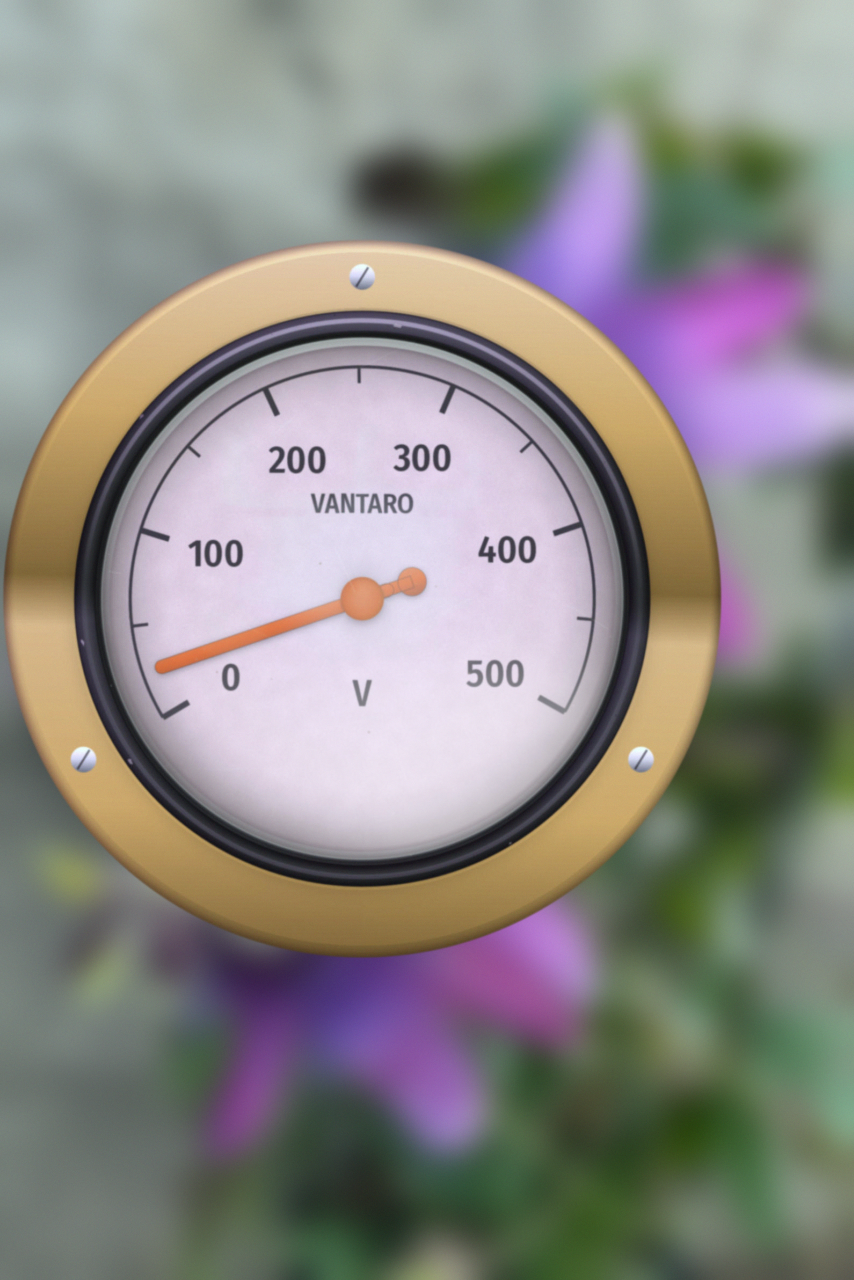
25V
